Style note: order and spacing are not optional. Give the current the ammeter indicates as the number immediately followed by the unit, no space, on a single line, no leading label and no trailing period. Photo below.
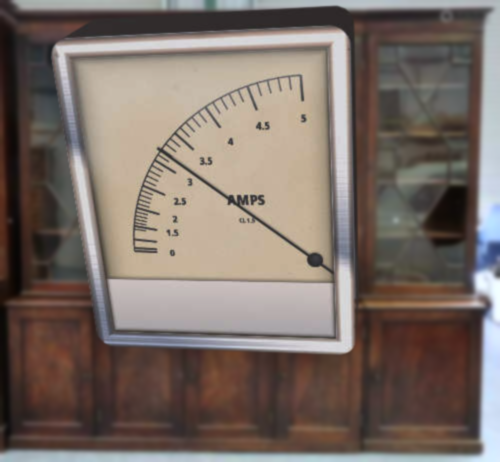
3.2A
